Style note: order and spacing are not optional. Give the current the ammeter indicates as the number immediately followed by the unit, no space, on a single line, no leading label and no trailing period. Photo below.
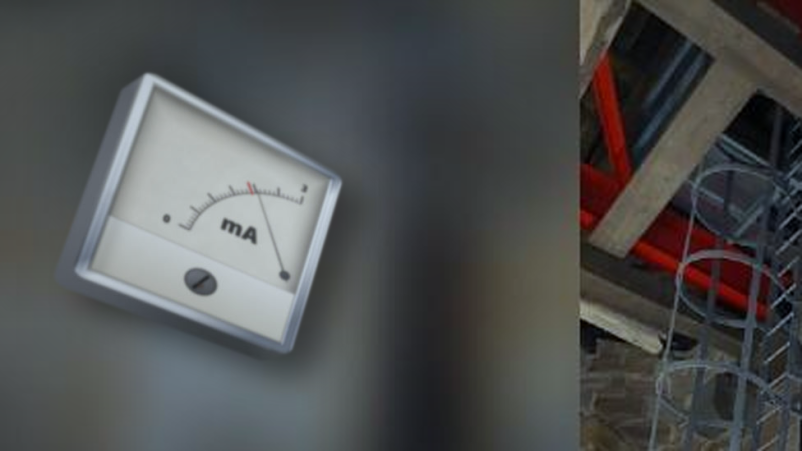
2mA
